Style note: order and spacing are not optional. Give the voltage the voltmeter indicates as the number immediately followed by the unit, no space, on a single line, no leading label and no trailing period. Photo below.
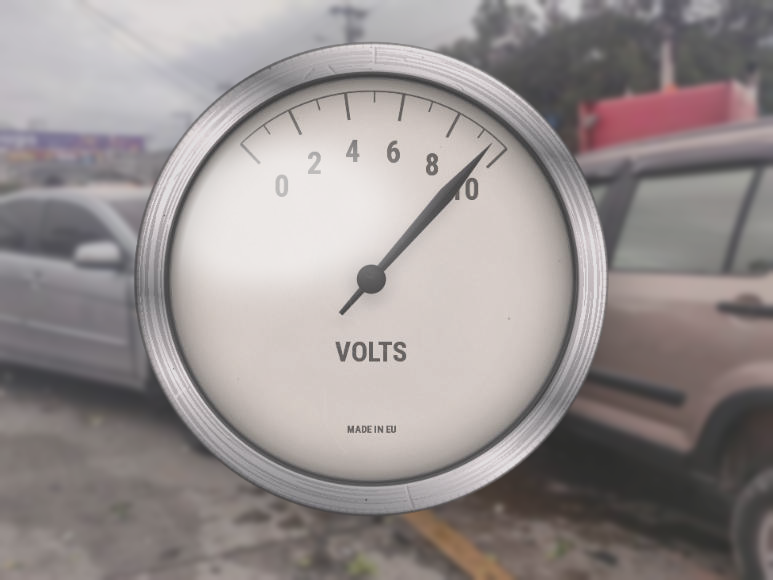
9.5V
